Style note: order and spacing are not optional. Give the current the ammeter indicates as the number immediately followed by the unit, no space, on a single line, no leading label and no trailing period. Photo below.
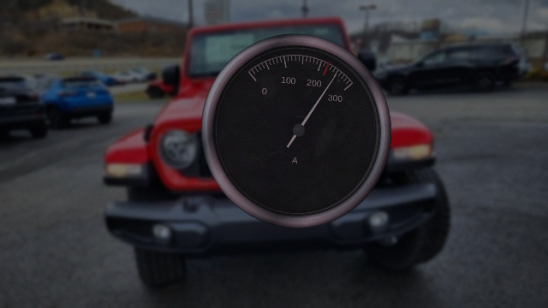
250A
